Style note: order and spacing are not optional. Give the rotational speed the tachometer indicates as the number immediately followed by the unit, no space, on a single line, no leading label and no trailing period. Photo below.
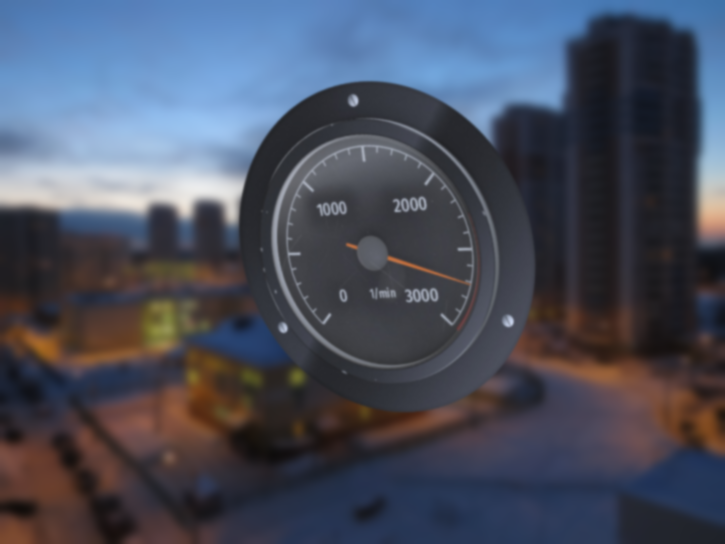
2700rpm
